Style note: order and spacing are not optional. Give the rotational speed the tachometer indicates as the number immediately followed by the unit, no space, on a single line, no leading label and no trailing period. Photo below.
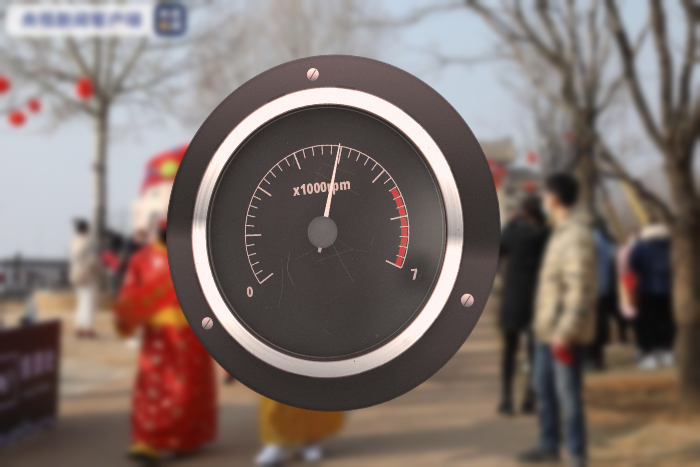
4000rpm
